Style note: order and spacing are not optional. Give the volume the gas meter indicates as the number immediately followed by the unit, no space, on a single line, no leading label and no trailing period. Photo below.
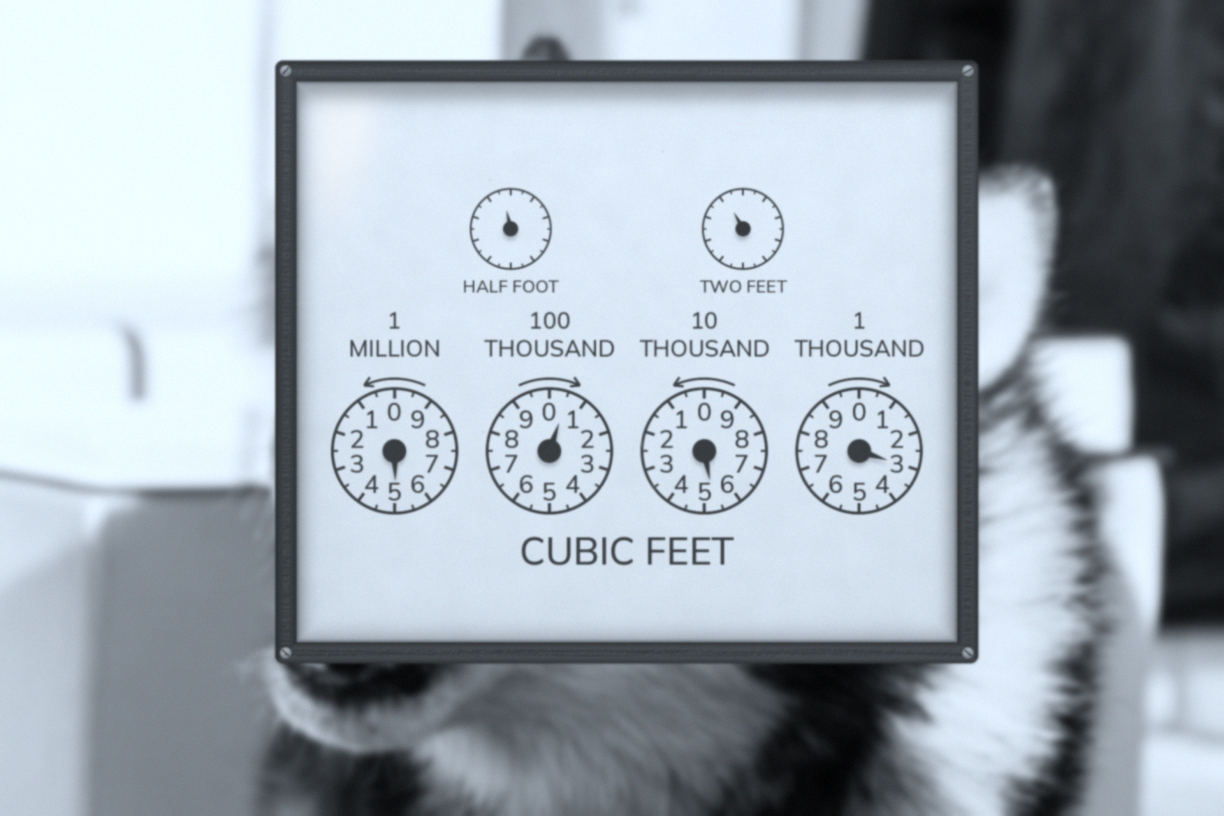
505300ft³
